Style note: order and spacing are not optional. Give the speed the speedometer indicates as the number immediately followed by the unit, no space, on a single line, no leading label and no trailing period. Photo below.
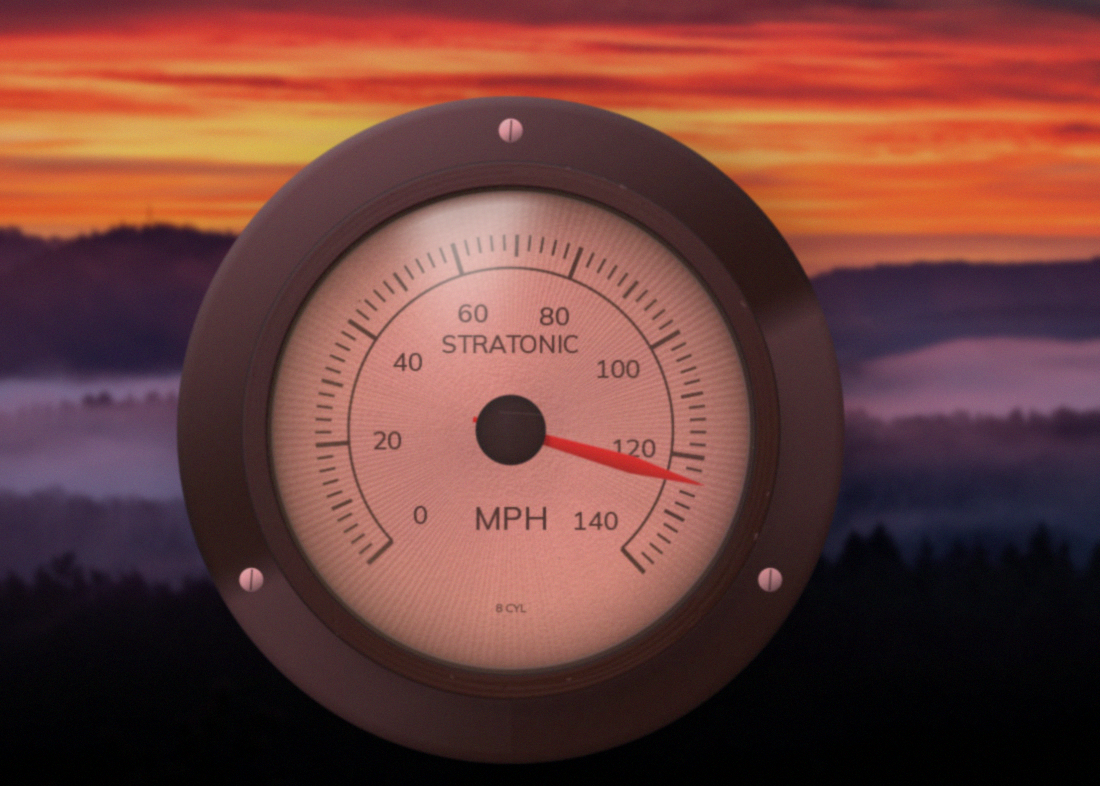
124mph
